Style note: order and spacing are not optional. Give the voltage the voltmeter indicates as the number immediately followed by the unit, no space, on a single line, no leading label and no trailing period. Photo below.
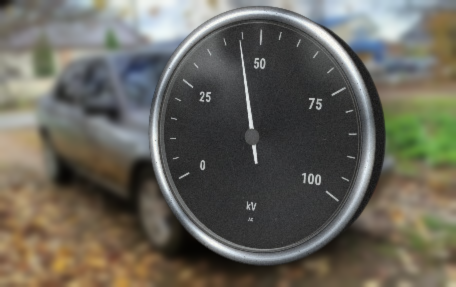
45kV
